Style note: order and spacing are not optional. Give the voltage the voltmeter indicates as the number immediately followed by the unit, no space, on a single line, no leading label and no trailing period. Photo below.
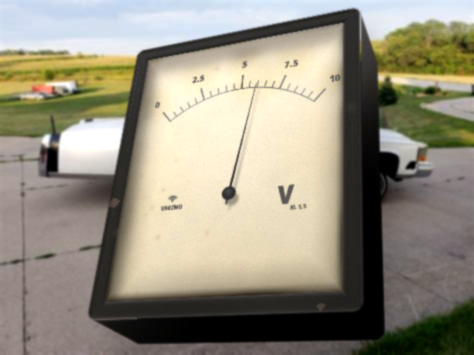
6V
